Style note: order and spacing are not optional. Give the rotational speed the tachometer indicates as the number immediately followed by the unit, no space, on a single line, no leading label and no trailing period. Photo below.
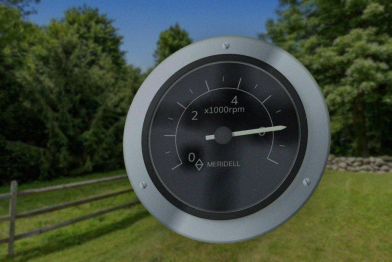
6000rpm
